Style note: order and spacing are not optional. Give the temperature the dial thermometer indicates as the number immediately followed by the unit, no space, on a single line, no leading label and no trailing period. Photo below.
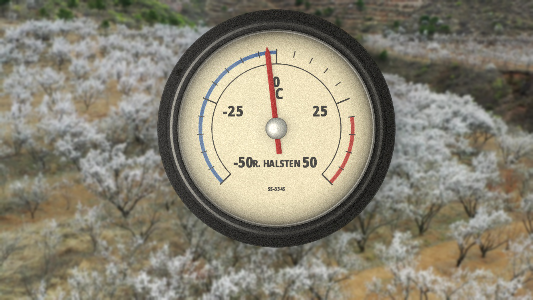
-2.5°C
